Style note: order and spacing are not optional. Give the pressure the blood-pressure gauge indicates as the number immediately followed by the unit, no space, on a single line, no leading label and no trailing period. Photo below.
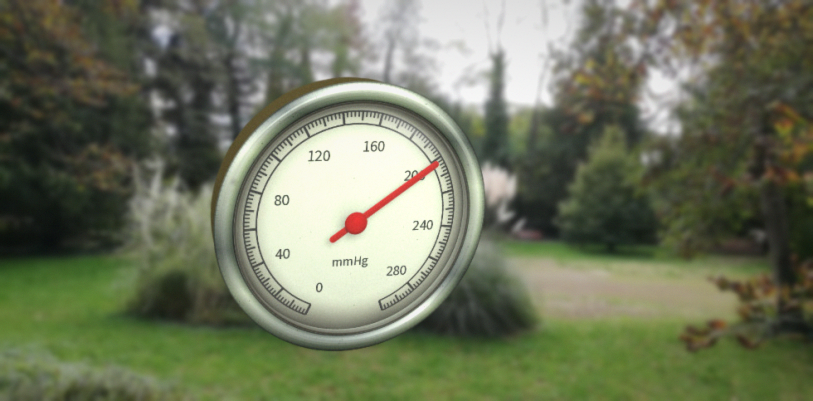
200mmHg
